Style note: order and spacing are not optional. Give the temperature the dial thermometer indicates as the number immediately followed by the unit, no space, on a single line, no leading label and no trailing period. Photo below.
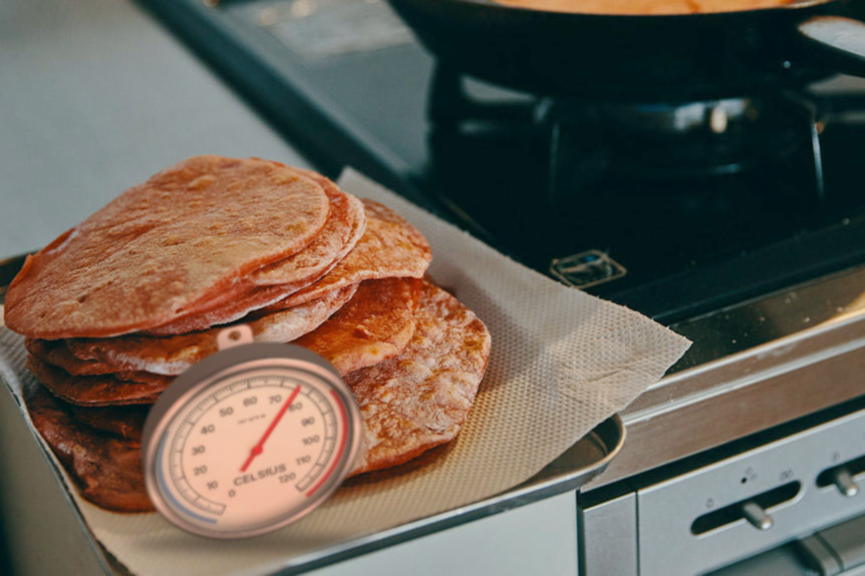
75°C
